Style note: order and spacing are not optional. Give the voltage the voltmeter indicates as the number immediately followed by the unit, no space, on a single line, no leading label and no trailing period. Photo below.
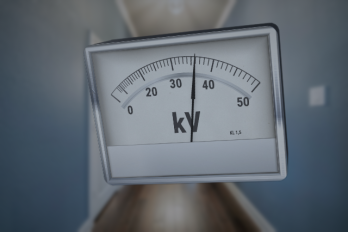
36kV
